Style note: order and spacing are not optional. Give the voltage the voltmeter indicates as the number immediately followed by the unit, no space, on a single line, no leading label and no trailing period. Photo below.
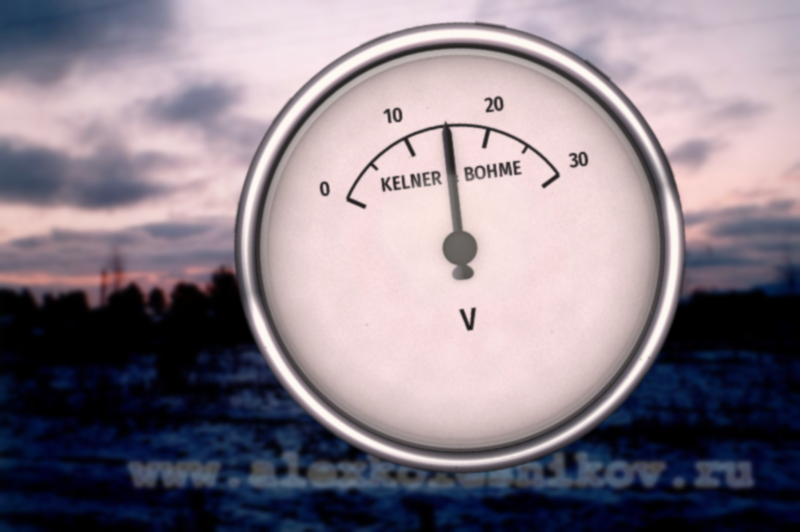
15V
